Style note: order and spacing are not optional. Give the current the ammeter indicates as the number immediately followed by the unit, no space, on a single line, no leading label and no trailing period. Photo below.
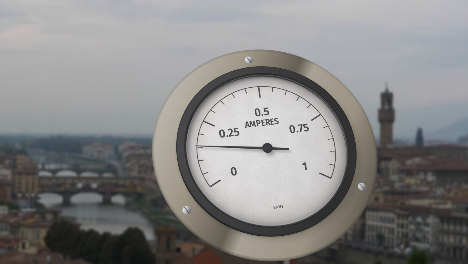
0.15A
